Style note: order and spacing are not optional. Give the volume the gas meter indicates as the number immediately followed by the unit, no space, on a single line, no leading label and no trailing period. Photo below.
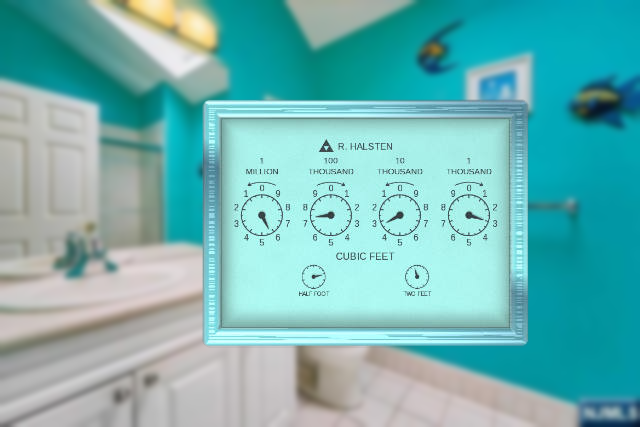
573300ft³
